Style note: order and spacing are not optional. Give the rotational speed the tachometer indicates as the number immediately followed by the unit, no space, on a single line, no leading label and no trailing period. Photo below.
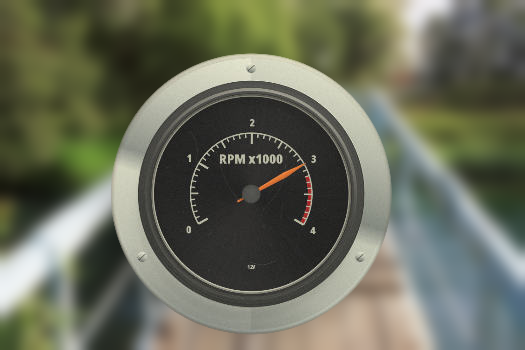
3000rpm
